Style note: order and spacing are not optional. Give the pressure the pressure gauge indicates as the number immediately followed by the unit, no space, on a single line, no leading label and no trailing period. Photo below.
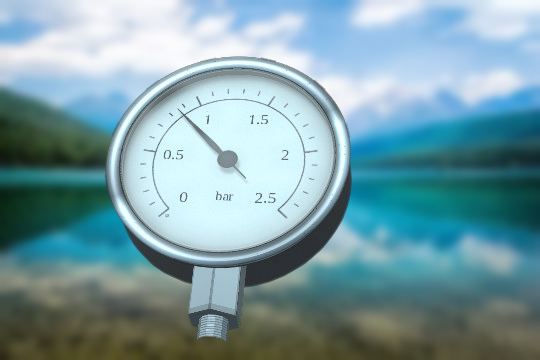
0.85bar
